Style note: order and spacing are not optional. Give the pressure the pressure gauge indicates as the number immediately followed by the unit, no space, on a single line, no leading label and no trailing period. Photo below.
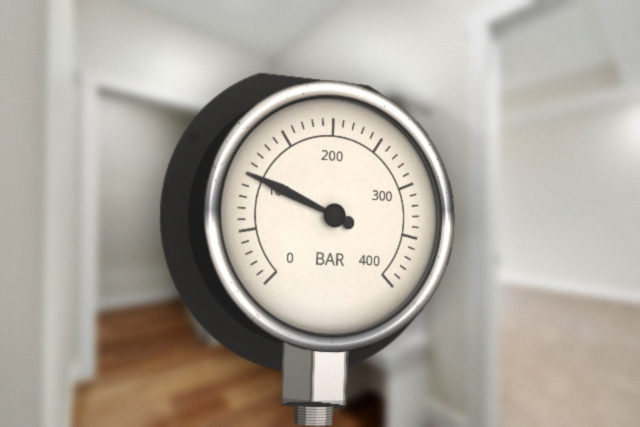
100bar
